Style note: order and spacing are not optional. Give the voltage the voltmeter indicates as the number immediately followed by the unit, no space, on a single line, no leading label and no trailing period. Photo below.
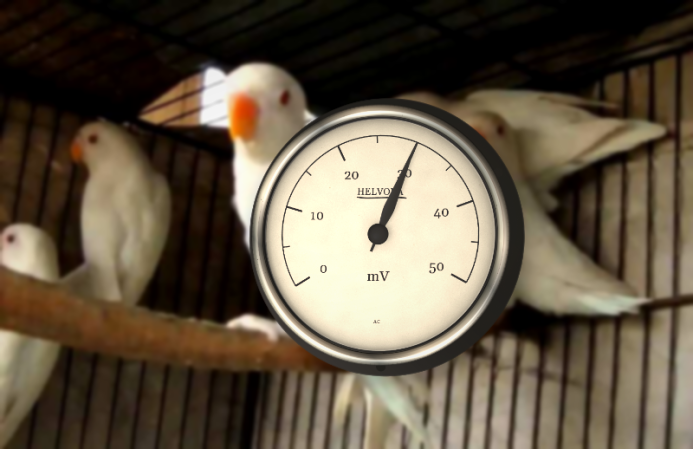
30mV
